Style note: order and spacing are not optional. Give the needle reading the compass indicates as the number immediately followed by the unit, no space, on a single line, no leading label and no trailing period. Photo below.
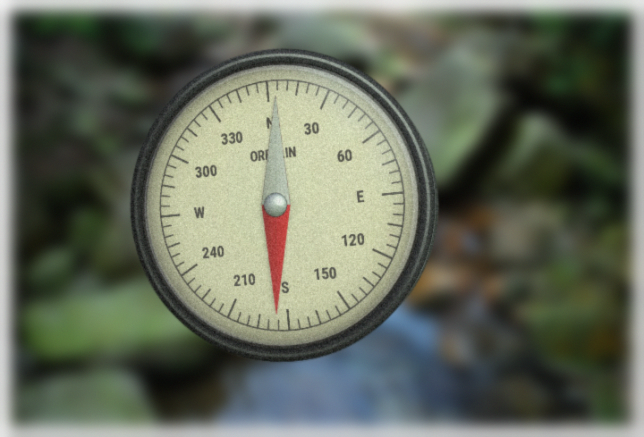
185°
